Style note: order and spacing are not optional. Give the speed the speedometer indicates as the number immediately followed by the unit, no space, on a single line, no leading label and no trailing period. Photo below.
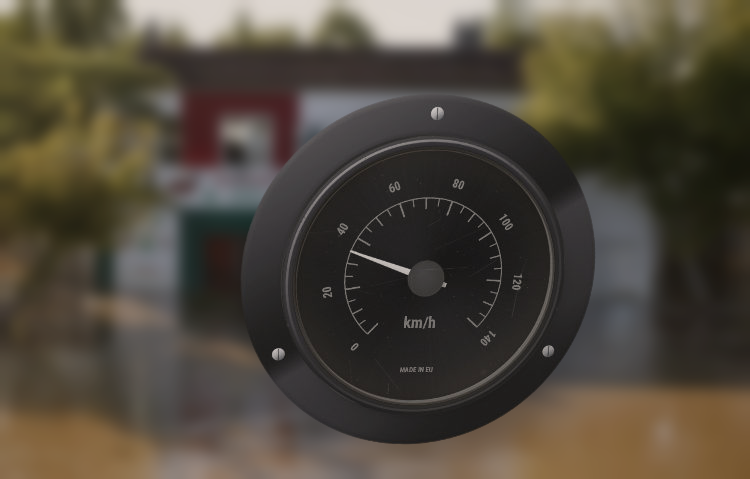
35km/h
